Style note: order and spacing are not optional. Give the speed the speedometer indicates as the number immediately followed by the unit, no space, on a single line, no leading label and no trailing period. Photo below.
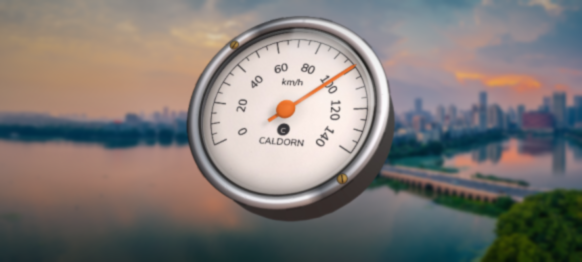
100km/h
